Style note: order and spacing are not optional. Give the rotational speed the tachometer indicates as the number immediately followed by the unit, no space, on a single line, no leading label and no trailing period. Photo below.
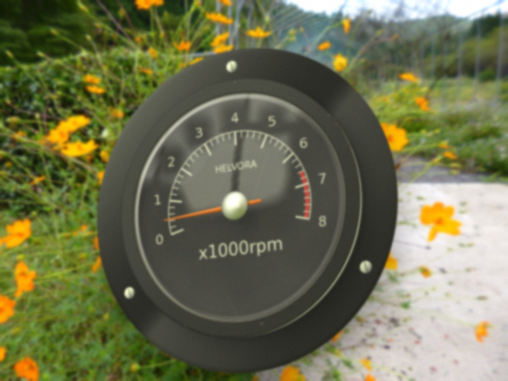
400rpm
